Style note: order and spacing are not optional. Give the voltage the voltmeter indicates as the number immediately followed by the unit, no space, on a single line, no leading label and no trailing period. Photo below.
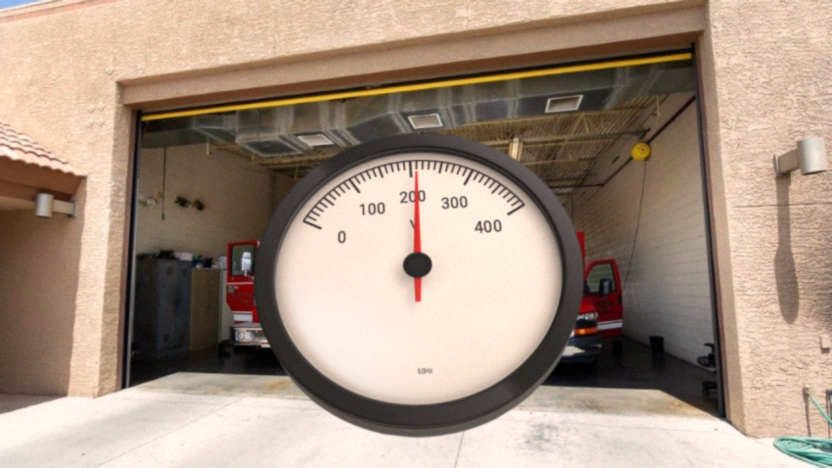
210V
